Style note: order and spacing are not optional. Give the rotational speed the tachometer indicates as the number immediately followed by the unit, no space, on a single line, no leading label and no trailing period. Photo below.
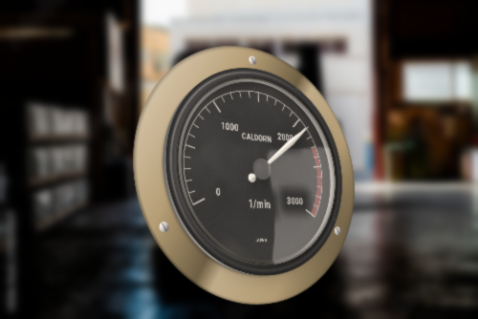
2100rpm
